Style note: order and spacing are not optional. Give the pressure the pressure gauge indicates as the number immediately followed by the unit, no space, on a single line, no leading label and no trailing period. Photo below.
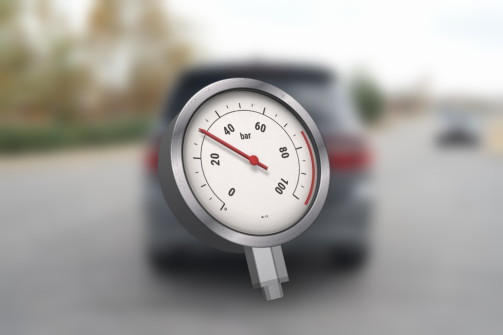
30bar
